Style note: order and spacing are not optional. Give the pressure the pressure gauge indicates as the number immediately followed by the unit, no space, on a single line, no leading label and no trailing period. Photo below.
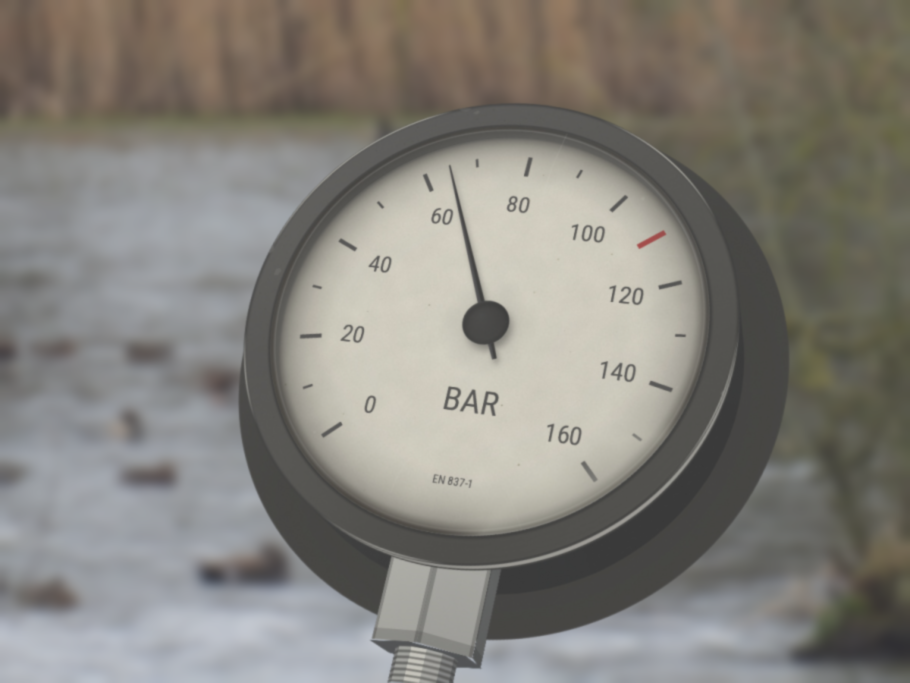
65bar
